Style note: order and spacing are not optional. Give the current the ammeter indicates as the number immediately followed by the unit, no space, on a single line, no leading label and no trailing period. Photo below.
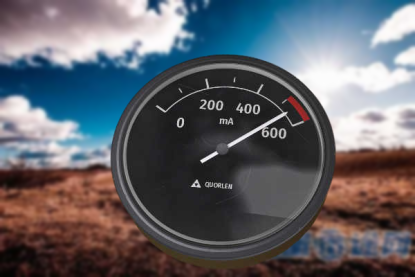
550mA
